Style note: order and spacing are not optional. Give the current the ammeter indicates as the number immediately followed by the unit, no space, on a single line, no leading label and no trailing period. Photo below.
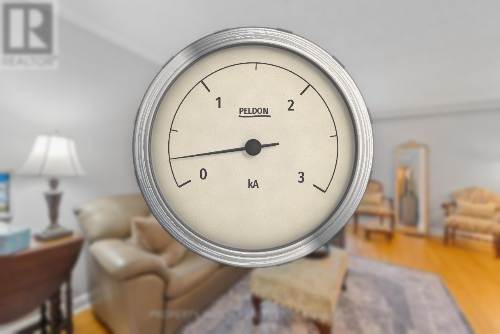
0.25kA
